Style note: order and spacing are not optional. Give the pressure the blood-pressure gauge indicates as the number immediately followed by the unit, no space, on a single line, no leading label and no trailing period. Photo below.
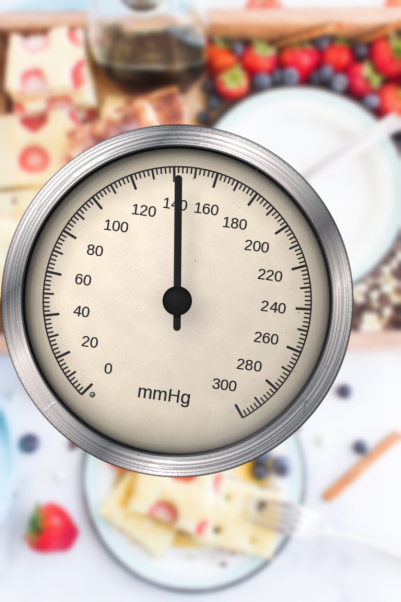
142mmHg
